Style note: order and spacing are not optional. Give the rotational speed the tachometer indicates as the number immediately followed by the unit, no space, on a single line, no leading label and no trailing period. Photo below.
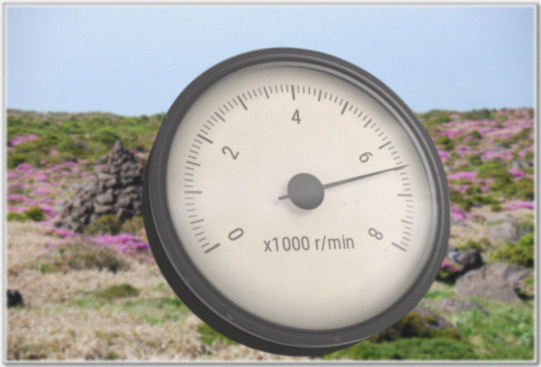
6500rpm
